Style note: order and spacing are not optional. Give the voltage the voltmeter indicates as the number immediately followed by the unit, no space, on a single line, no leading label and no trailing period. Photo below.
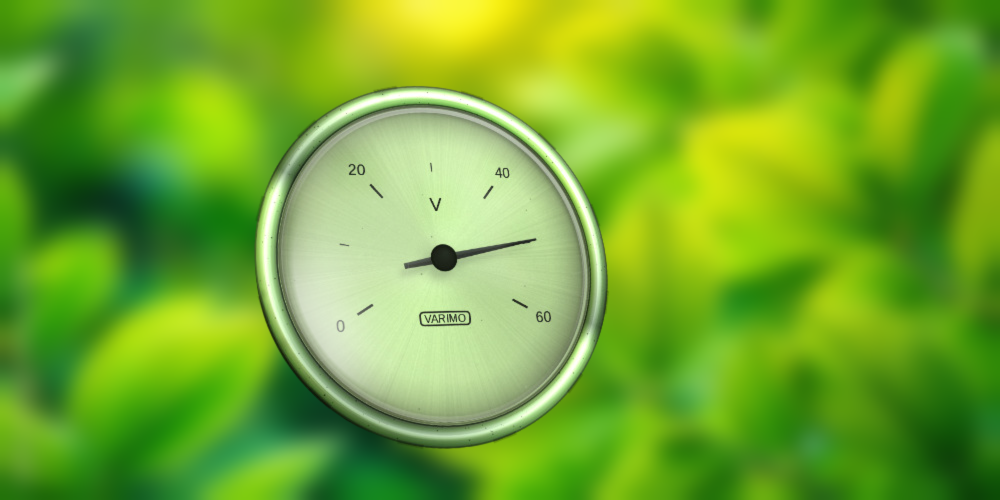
50V
